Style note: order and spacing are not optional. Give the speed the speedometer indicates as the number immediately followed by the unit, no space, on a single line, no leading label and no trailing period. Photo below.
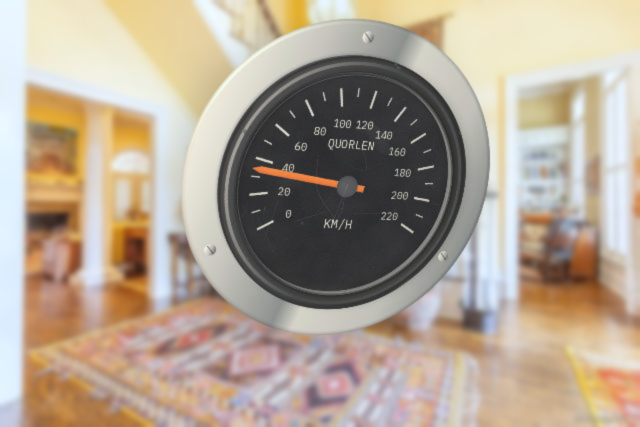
35km/h
